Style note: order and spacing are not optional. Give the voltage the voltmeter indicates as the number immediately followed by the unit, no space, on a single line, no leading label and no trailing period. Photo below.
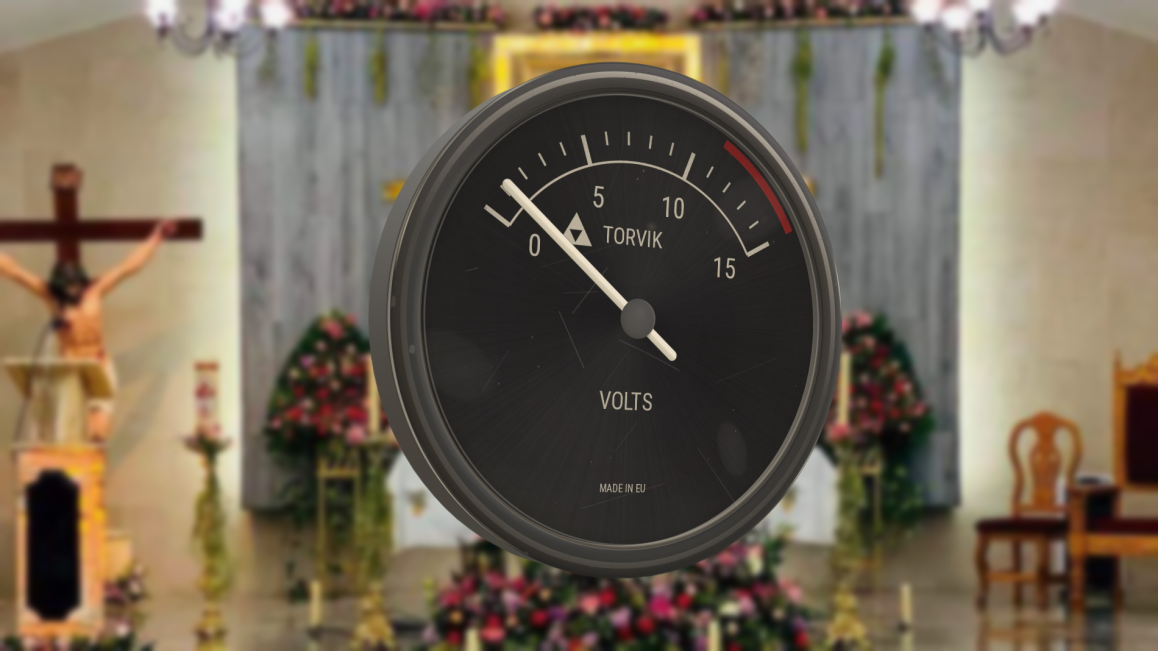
1V
